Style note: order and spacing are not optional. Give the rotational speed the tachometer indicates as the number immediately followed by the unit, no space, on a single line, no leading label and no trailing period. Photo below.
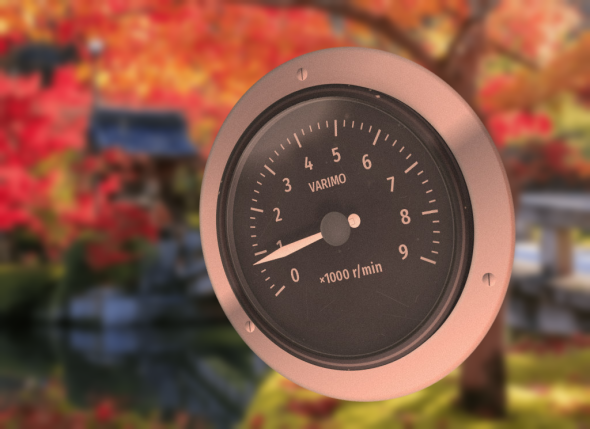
800rpm
